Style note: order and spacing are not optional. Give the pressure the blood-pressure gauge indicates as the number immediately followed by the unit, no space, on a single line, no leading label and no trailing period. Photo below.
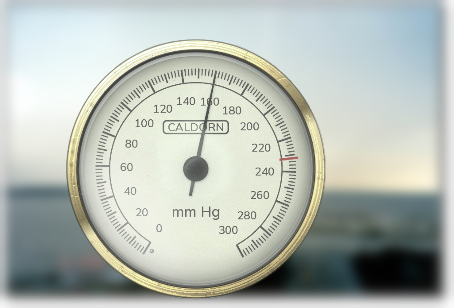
160mmHg
